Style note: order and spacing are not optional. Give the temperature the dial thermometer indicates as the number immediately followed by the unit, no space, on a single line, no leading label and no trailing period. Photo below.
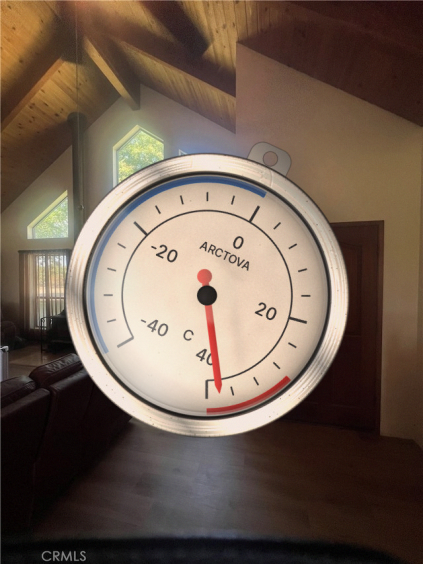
38°C
